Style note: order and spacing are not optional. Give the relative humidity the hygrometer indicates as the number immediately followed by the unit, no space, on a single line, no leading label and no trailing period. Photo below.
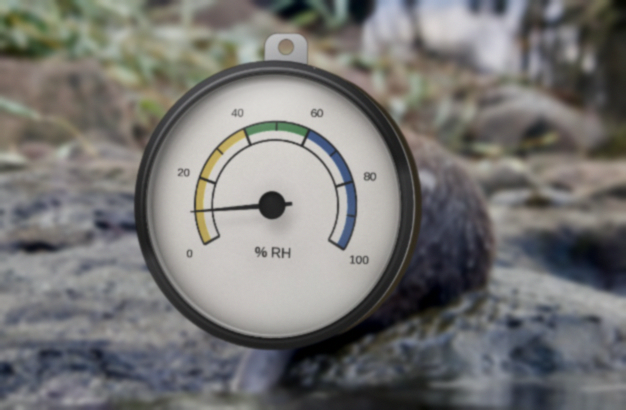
10%
